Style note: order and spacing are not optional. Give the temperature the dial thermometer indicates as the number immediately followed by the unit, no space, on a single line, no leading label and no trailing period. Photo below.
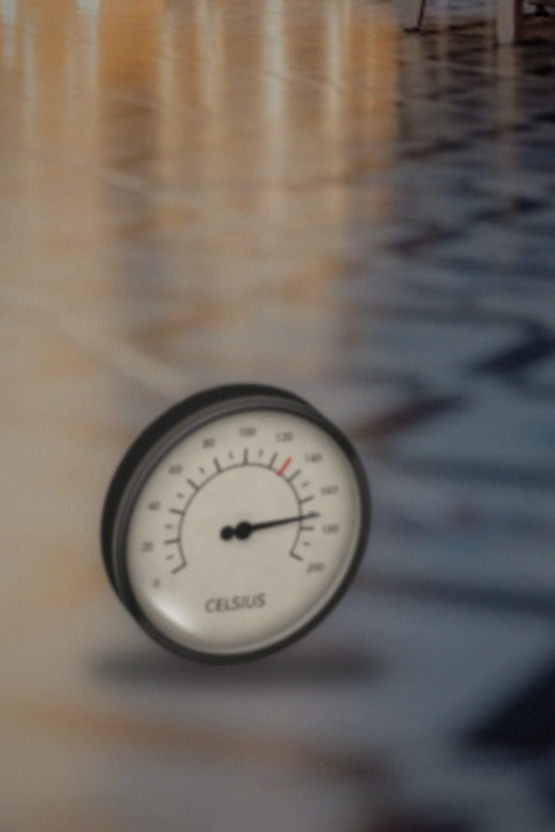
170°C
